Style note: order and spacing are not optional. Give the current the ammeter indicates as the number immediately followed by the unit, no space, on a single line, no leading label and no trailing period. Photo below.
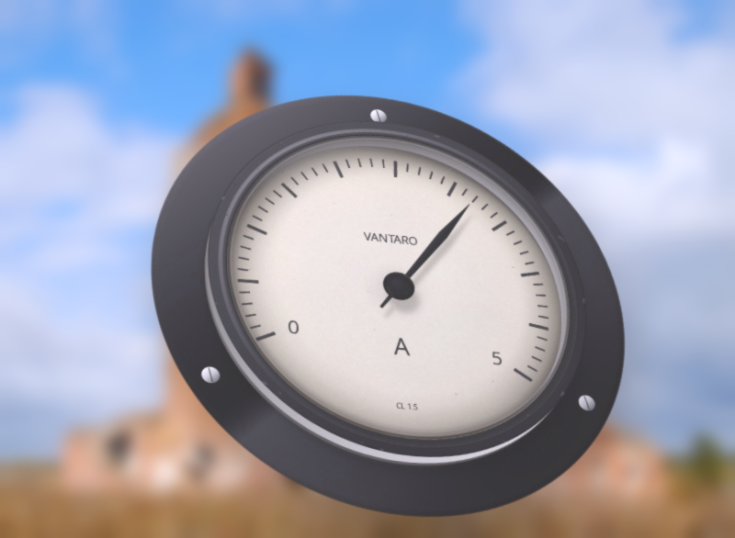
3.2A
